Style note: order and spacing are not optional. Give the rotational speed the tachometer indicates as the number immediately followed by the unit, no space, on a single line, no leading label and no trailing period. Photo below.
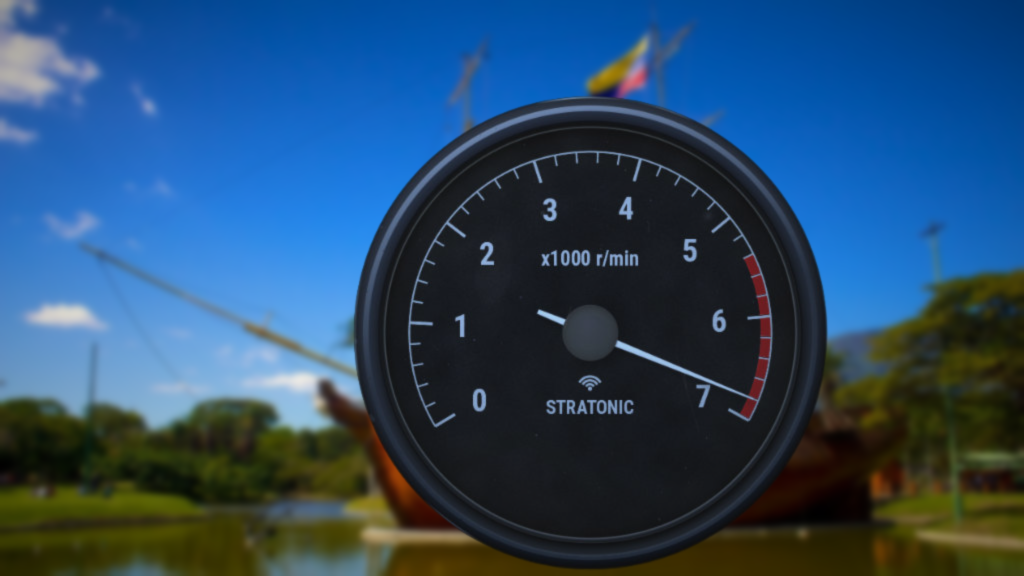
6800rpm
